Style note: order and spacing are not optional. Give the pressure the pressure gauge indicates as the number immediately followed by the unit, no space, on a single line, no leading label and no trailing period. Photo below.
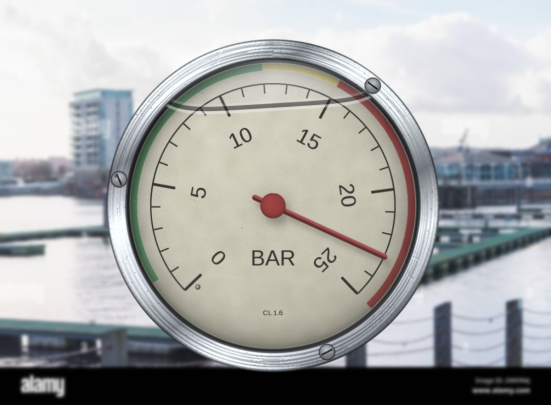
23bar
